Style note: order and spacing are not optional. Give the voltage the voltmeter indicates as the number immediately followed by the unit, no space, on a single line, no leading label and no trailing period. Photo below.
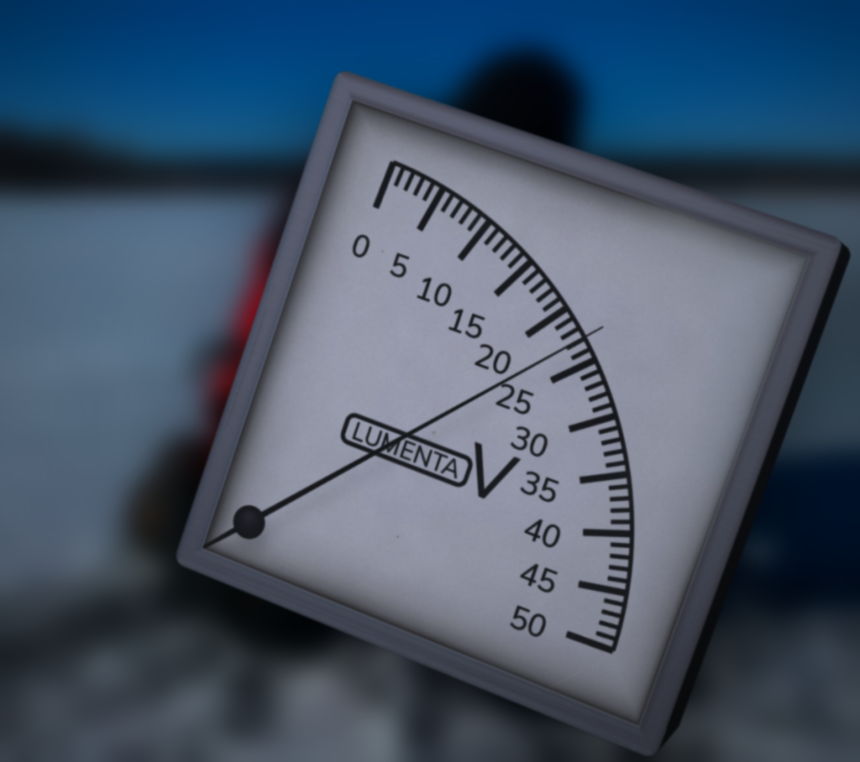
23V
